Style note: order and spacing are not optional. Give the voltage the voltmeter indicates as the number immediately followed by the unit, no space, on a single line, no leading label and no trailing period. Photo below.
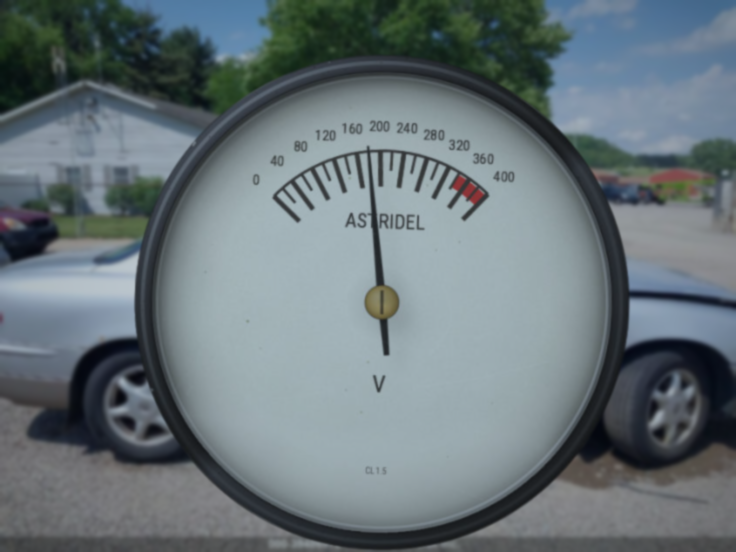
180V
